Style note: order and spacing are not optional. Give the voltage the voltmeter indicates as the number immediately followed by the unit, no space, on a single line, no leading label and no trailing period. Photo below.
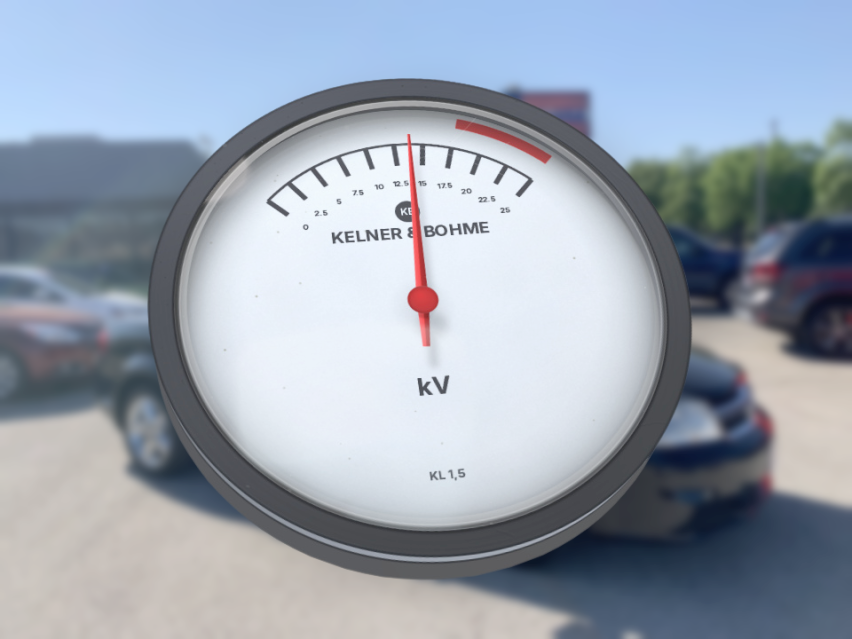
13.75kV
